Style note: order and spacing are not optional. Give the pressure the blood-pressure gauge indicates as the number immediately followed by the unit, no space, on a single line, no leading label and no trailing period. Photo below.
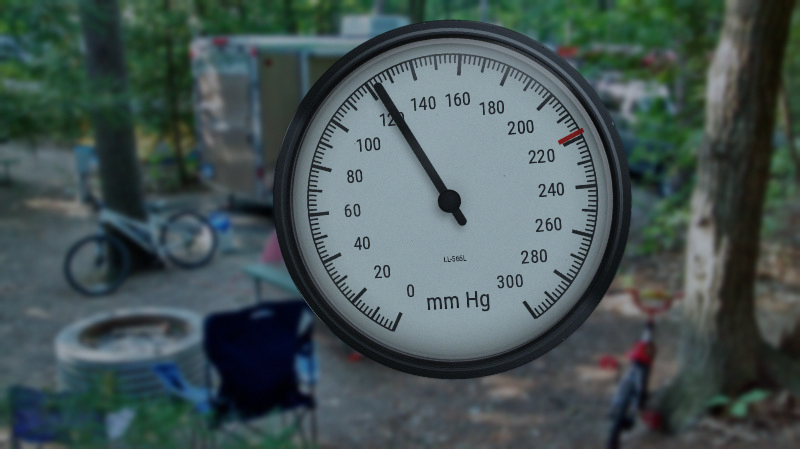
124mmHg
